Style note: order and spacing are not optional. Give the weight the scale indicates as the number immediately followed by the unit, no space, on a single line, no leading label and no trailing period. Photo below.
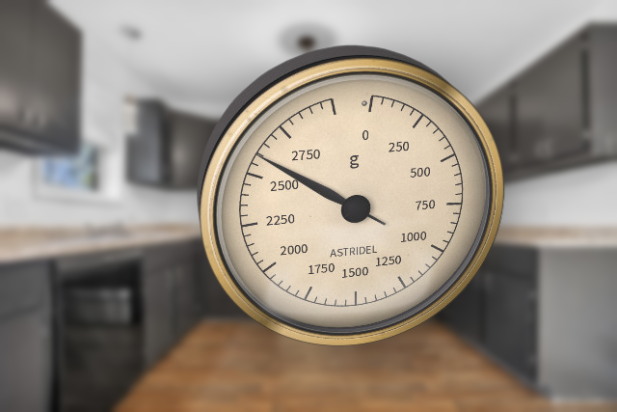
2600g
